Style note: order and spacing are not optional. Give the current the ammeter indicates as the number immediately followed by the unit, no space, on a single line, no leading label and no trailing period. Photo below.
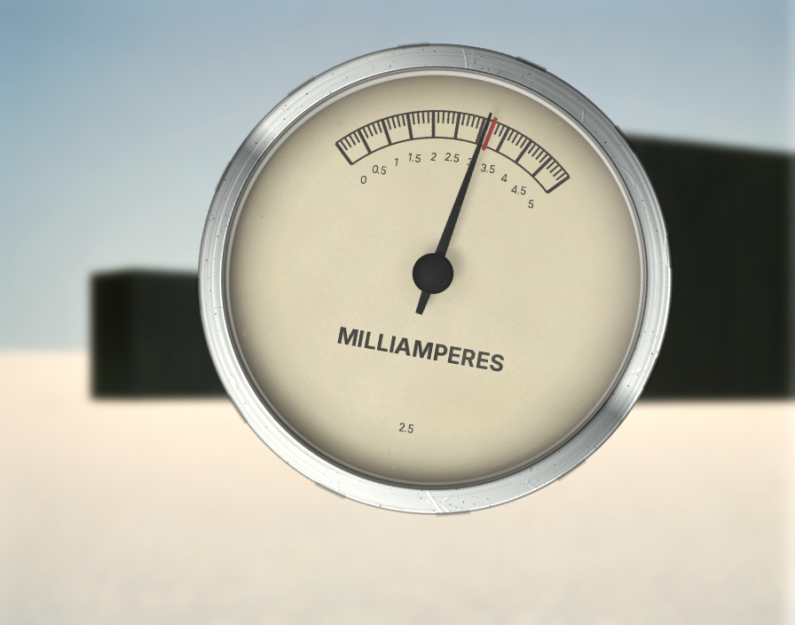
3.1mA
